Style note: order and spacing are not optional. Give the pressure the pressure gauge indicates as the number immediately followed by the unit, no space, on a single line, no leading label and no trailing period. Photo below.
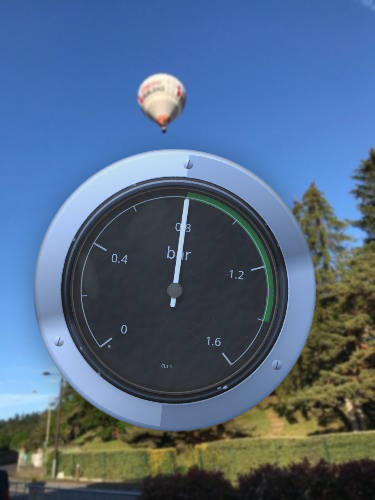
0.8bar
